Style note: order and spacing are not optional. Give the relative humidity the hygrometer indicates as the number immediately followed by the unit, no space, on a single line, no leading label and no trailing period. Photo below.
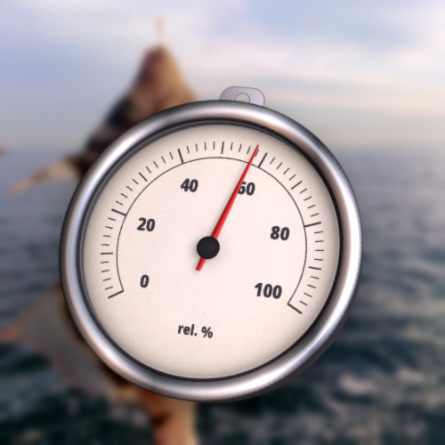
58%
